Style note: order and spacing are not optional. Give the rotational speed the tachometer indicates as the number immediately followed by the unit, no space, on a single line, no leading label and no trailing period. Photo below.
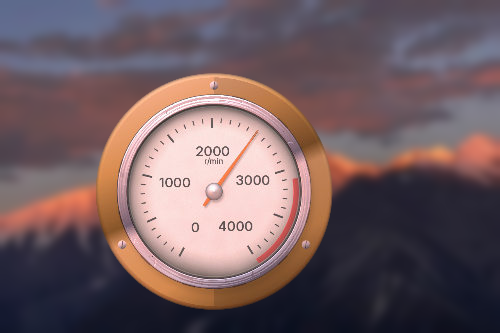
2500rpm
